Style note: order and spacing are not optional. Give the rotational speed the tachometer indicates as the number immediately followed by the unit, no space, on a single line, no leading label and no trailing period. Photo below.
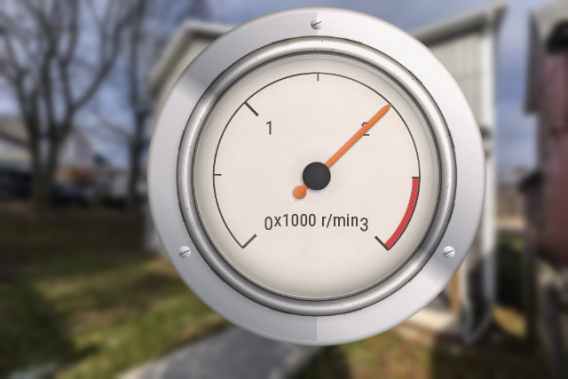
2000rpm
